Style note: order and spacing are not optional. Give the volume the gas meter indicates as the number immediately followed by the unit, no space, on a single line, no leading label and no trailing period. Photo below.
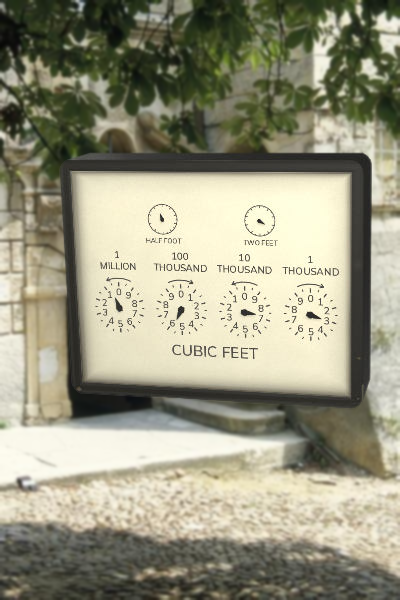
57300ft³
